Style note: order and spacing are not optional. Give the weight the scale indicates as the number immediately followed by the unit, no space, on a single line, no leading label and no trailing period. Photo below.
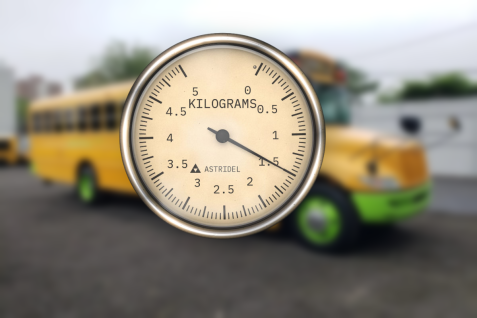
1.5kg
